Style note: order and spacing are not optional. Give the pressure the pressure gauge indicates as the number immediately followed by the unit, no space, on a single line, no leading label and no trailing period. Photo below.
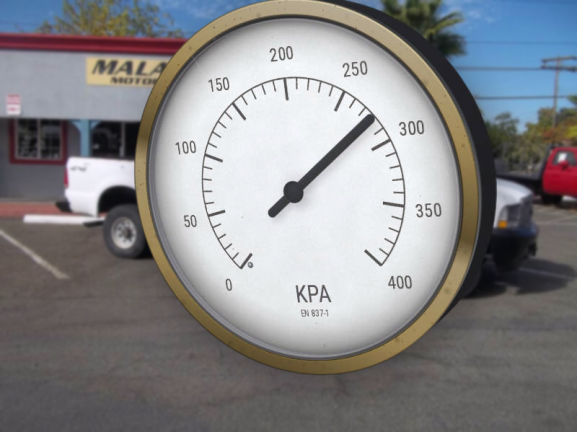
280kPa
